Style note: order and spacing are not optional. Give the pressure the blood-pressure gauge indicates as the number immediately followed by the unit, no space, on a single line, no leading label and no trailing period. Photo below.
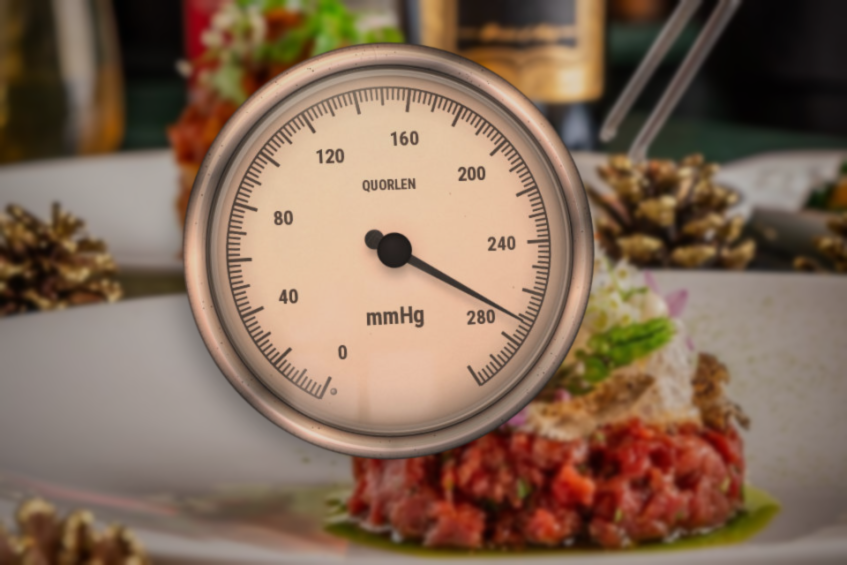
272mmHg
